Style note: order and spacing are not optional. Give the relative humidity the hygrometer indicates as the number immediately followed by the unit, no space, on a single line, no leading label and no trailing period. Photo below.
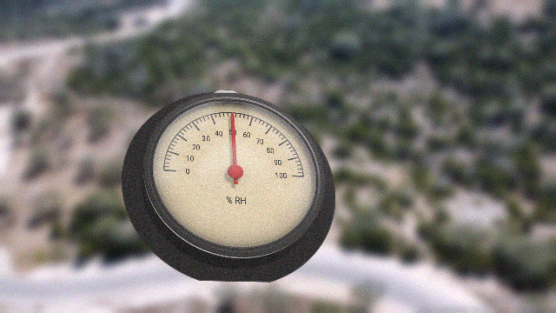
50%
